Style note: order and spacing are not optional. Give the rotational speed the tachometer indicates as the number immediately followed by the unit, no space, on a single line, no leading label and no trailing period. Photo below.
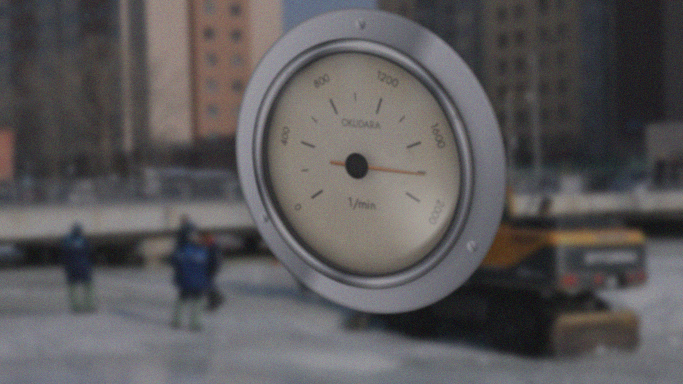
1800rpm
